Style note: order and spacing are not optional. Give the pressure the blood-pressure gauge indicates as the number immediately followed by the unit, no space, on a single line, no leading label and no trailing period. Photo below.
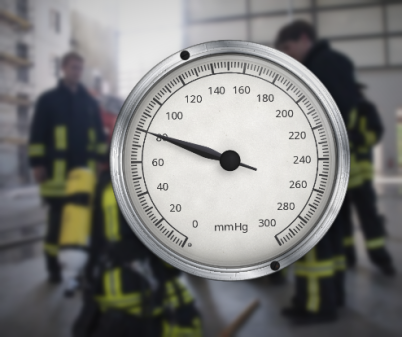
80mmHg
